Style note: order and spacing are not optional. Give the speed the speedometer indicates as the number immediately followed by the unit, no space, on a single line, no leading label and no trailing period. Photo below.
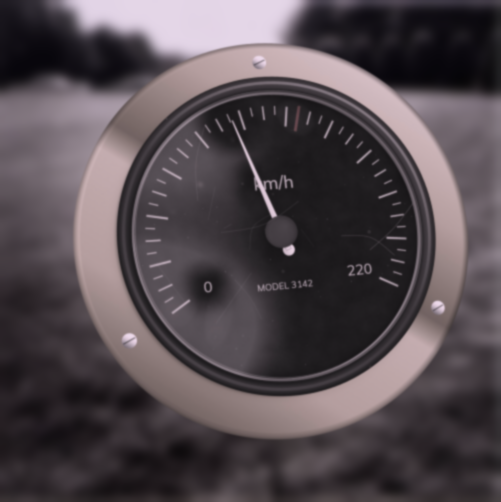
95km/h
